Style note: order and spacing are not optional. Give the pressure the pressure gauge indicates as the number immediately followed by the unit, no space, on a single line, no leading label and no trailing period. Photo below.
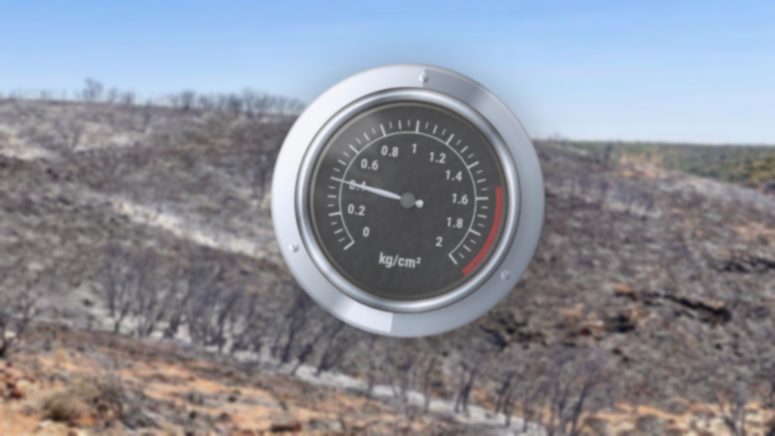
0.4kg/cm²
